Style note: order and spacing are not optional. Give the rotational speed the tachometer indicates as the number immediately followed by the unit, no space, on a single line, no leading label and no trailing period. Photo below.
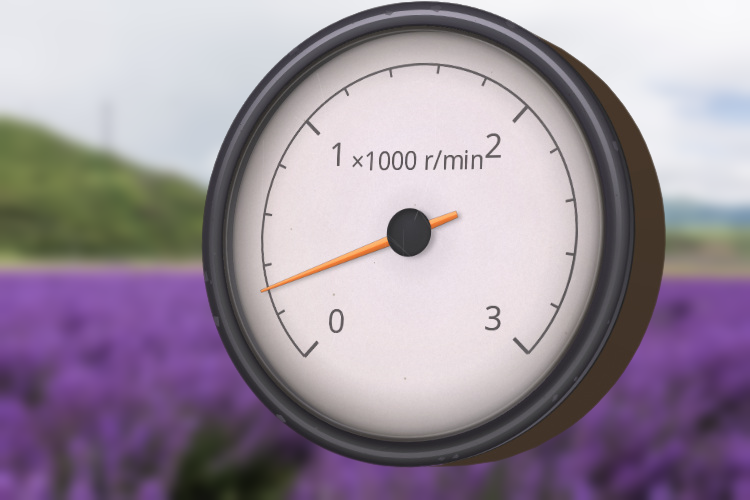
300rpm
